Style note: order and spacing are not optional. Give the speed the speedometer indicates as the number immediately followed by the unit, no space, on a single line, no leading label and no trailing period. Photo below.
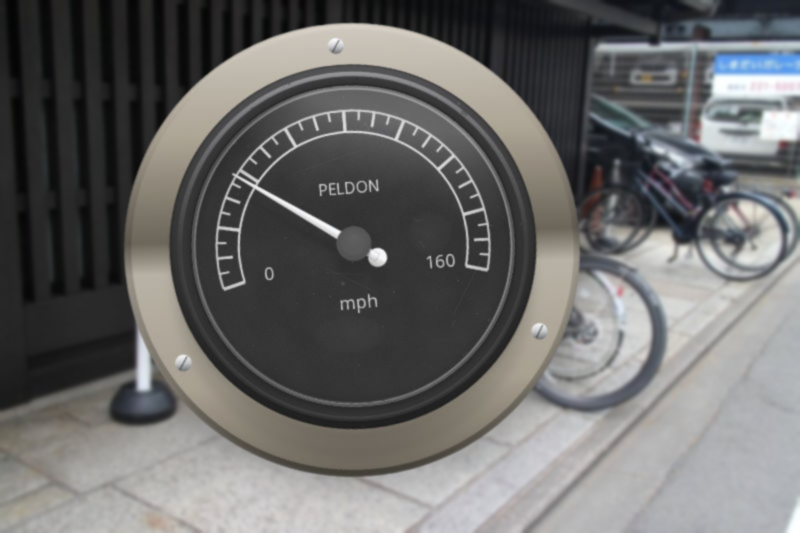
37.5mph
